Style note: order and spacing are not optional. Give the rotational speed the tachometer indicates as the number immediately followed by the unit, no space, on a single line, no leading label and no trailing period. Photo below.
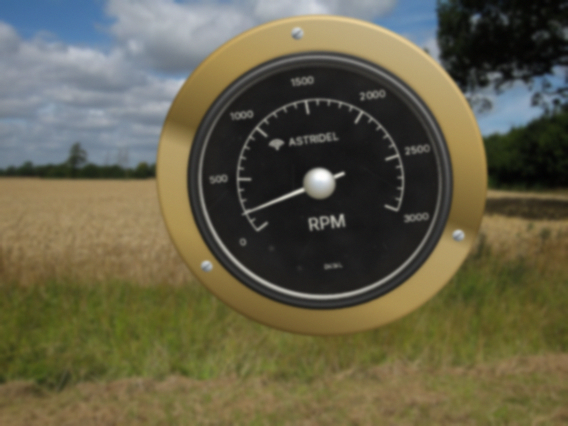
200rpm
